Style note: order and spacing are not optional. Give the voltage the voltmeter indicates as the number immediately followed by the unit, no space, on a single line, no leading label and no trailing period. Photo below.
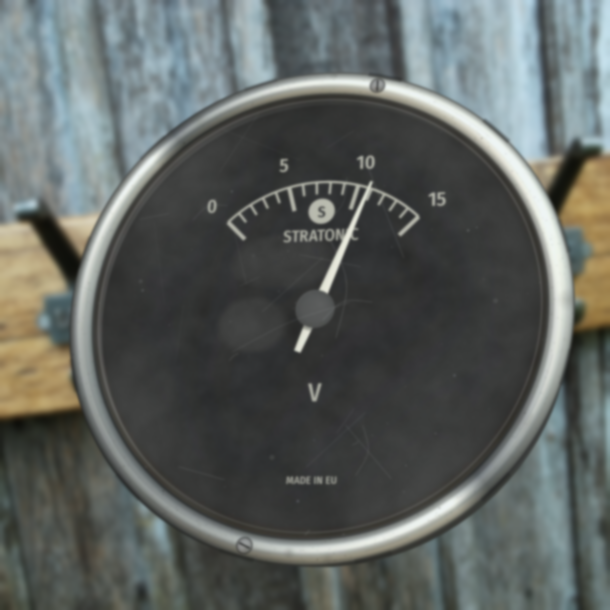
11V
